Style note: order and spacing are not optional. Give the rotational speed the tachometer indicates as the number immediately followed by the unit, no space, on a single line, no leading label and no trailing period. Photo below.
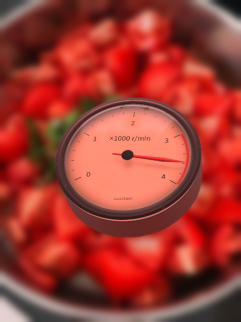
3600rpm
